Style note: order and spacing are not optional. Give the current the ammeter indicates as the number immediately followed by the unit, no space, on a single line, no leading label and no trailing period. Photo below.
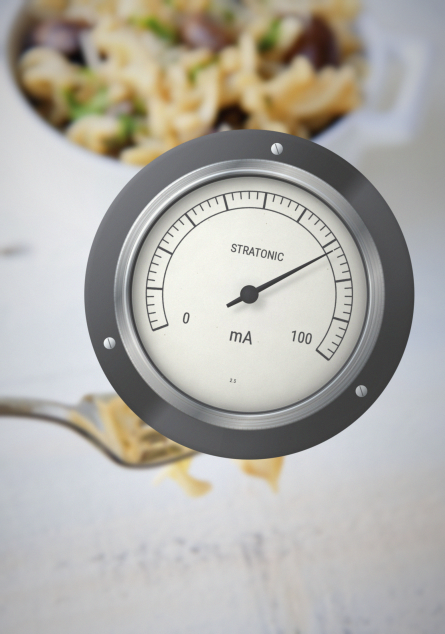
72mA
